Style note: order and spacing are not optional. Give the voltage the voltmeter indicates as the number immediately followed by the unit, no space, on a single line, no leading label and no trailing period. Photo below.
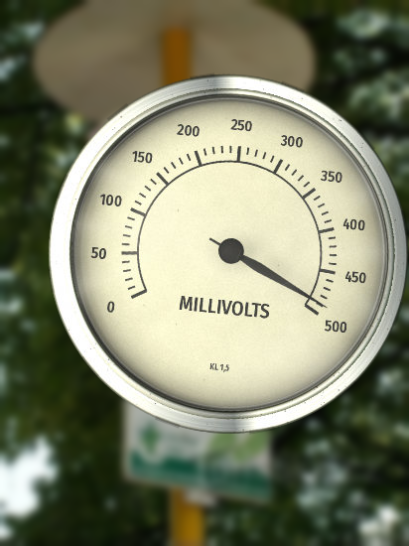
490mV
